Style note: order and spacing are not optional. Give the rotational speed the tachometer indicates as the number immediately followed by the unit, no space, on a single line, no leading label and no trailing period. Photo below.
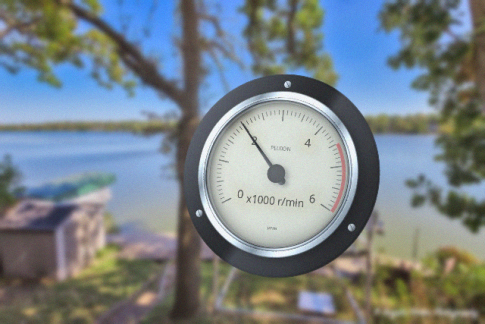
2000rpm
